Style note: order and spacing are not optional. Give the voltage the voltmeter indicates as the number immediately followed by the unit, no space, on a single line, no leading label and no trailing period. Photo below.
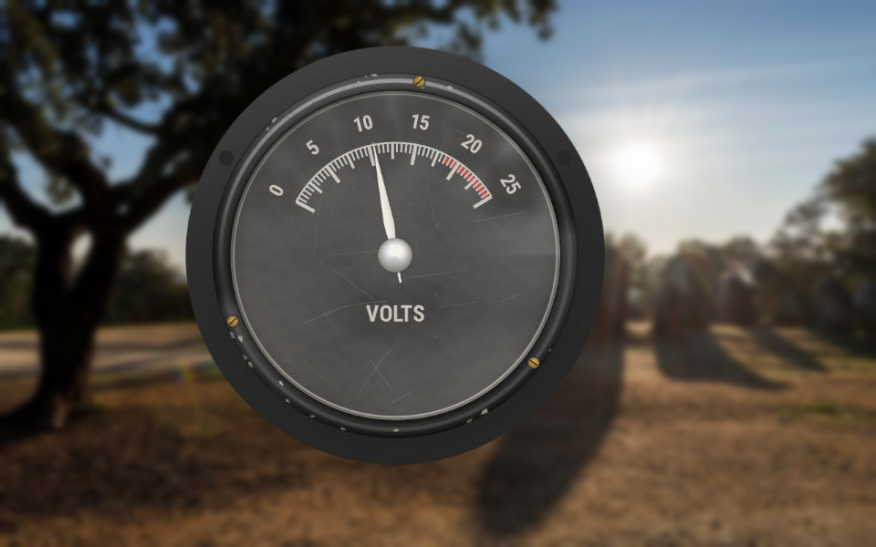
10.5V
